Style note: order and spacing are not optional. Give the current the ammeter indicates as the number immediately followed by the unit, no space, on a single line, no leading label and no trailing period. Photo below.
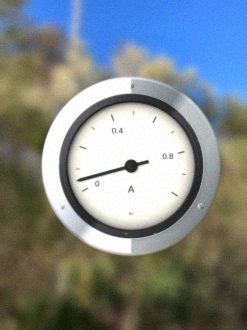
0.05A
